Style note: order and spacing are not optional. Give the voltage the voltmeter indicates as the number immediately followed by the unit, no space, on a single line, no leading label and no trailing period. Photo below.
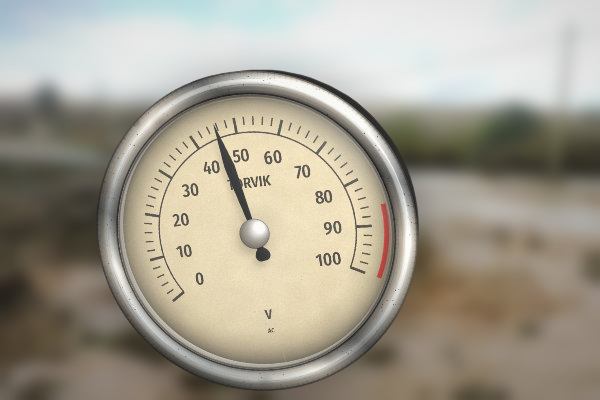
46V
